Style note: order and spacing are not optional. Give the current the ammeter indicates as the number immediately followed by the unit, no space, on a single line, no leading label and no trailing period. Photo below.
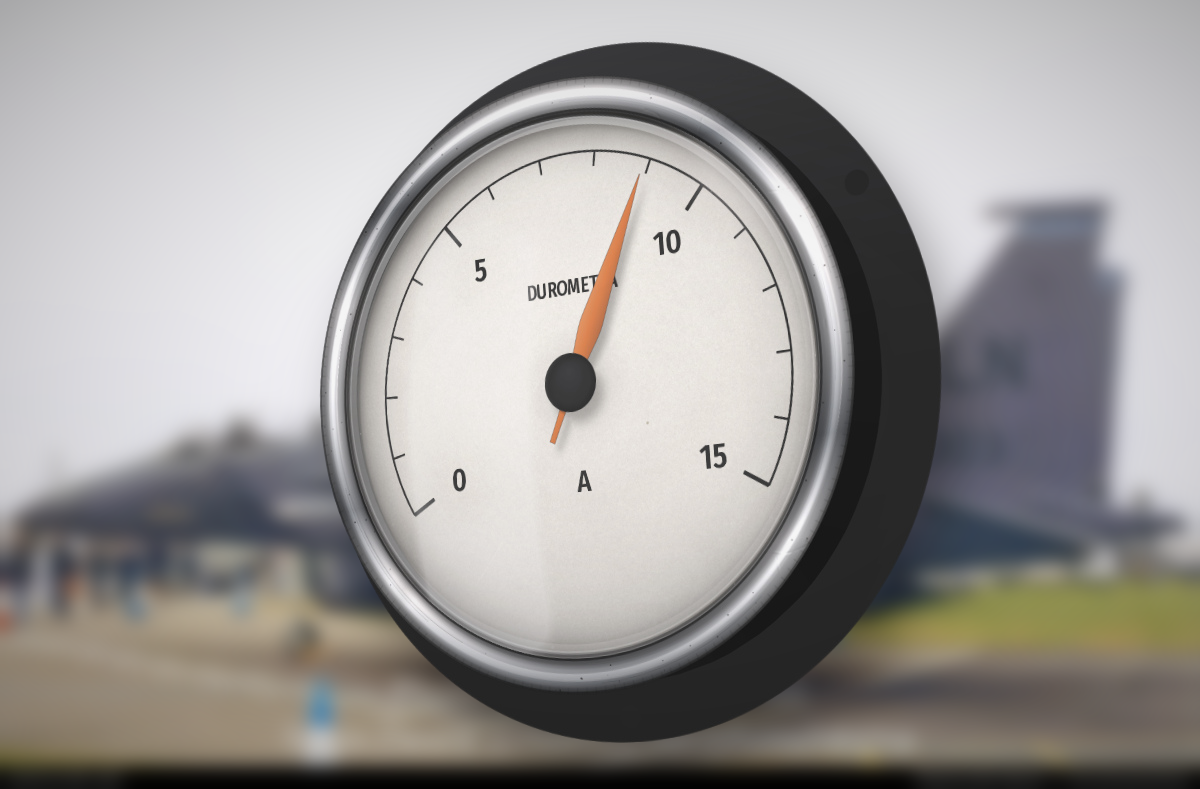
9A
